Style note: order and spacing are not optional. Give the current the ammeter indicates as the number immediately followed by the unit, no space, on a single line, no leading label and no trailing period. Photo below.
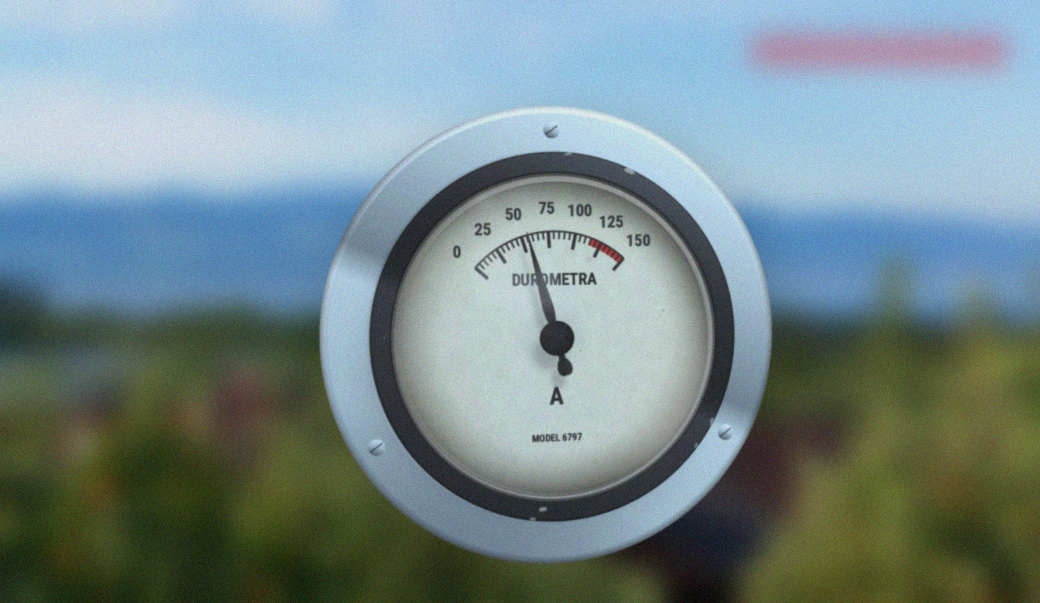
55A
